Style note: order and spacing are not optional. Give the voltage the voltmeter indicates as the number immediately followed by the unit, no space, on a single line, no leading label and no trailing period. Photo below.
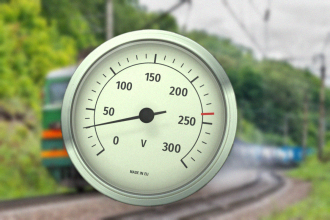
30V
